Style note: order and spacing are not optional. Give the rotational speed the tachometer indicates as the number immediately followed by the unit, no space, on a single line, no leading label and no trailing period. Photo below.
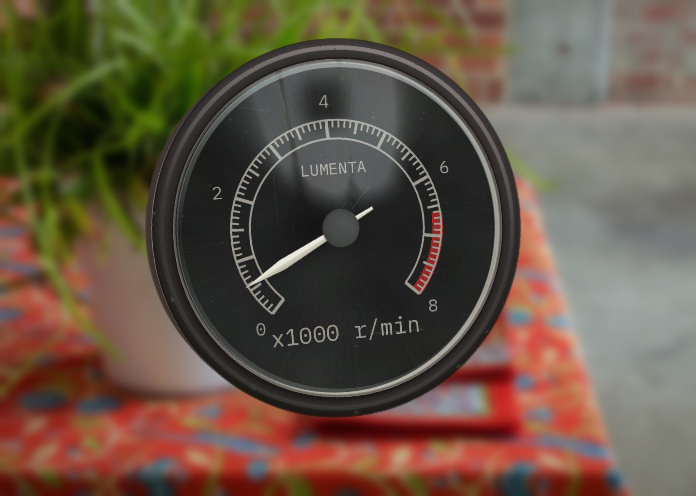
600rpm
